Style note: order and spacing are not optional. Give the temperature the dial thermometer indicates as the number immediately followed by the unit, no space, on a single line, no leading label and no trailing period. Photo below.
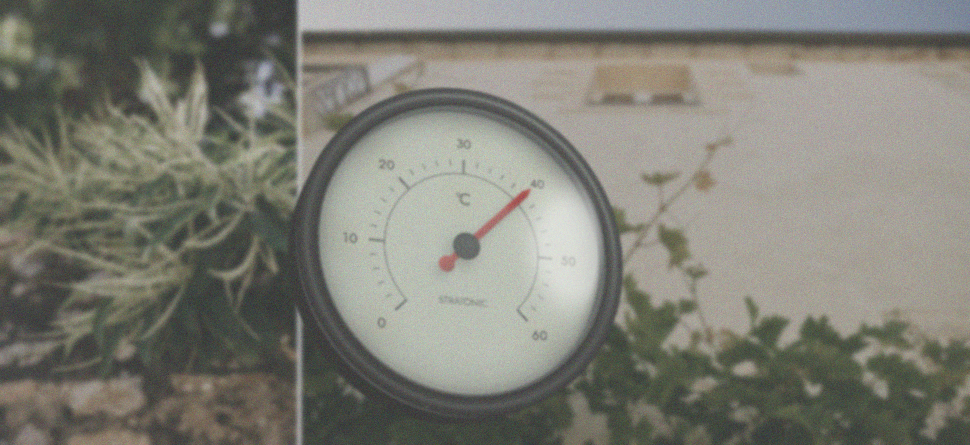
40°C
